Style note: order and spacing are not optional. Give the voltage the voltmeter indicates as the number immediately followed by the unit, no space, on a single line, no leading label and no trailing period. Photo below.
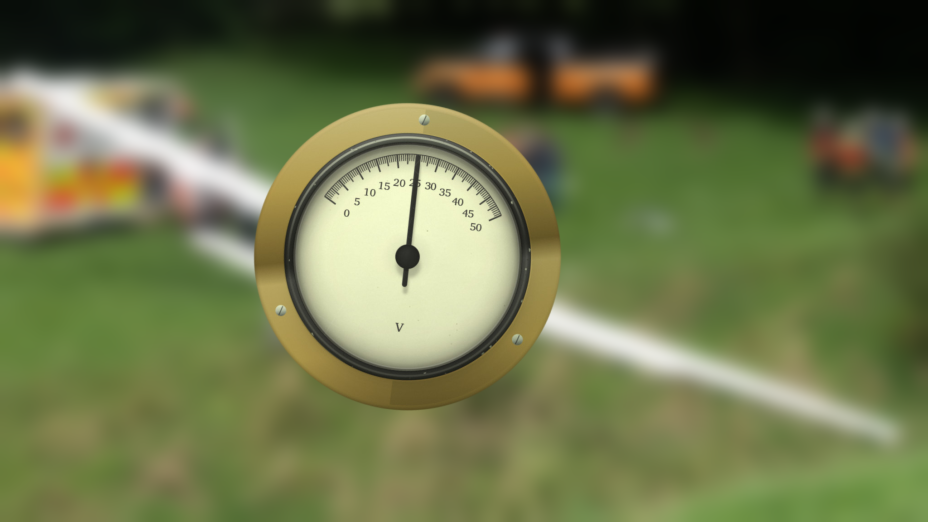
25V
